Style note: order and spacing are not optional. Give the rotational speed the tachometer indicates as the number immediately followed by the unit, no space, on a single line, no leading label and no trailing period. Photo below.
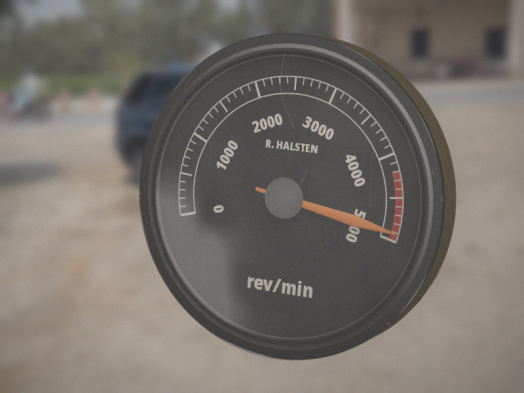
4900rpm
